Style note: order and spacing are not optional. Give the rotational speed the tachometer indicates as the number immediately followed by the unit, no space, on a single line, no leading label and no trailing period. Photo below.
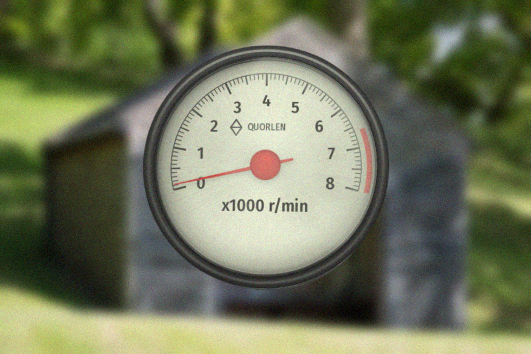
100rpm
